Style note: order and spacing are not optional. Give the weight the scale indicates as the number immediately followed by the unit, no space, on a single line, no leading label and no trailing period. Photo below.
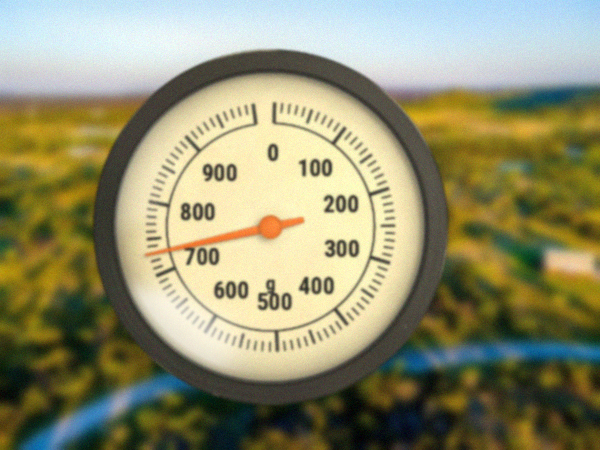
730g
